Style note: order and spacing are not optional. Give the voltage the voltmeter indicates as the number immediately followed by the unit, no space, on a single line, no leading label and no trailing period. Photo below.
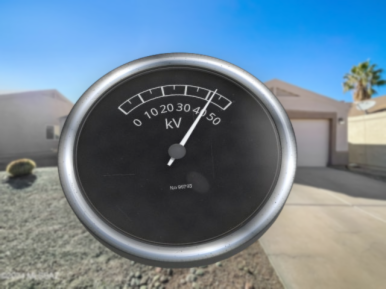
42.5kV
